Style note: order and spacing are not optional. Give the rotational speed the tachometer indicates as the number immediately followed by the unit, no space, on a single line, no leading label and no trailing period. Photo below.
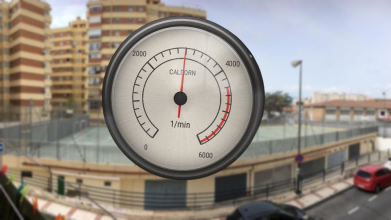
3000rpm
